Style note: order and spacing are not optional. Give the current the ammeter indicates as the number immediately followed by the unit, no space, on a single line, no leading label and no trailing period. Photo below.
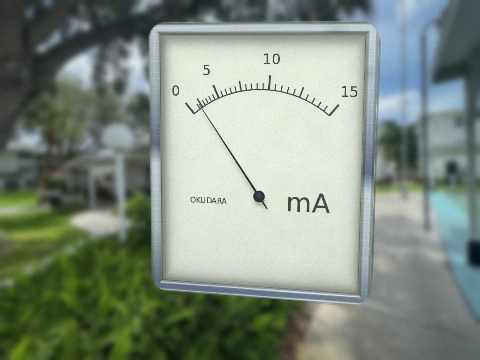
2.5mA
